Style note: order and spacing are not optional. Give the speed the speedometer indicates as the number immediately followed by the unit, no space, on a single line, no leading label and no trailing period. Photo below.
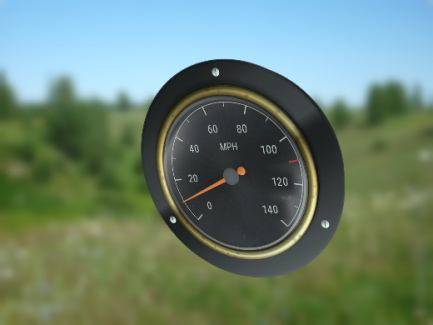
10mph
